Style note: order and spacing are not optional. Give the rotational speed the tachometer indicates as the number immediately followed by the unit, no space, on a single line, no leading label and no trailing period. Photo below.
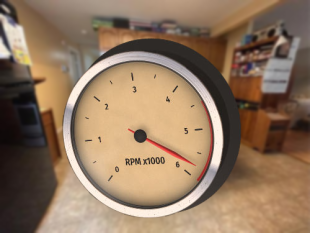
5750rpm
